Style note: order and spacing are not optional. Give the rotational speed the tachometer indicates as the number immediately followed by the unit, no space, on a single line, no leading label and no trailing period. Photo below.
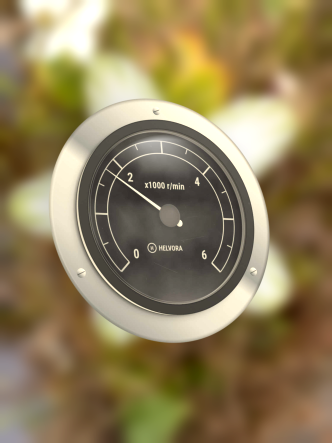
1750rpm
